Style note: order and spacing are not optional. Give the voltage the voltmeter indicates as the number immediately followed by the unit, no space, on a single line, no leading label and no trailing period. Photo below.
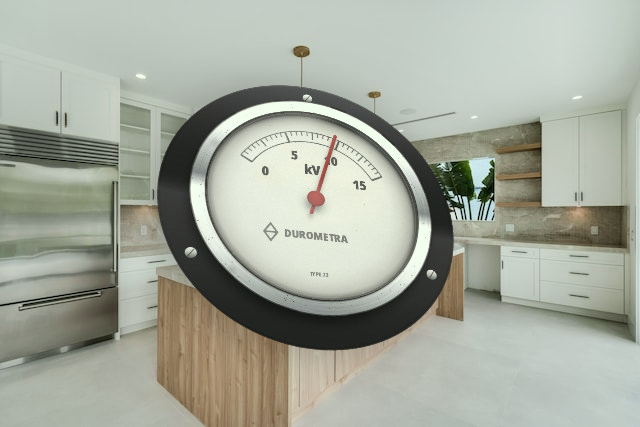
9.5kV
